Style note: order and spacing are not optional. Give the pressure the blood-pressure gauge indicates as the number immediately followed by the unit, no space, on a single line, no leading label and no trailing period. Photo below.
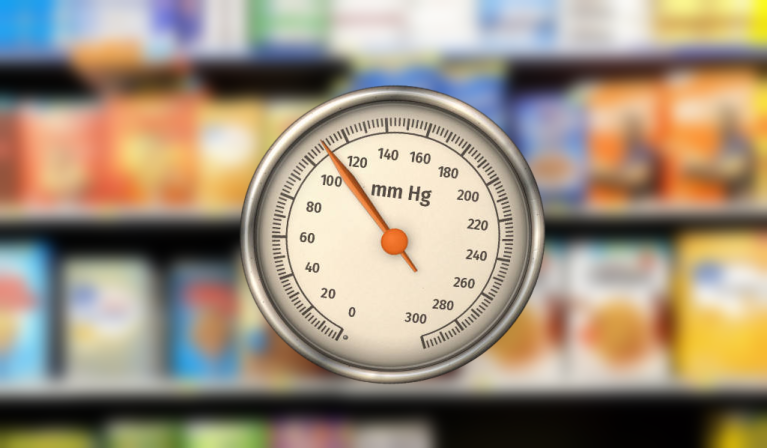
110mmHg
